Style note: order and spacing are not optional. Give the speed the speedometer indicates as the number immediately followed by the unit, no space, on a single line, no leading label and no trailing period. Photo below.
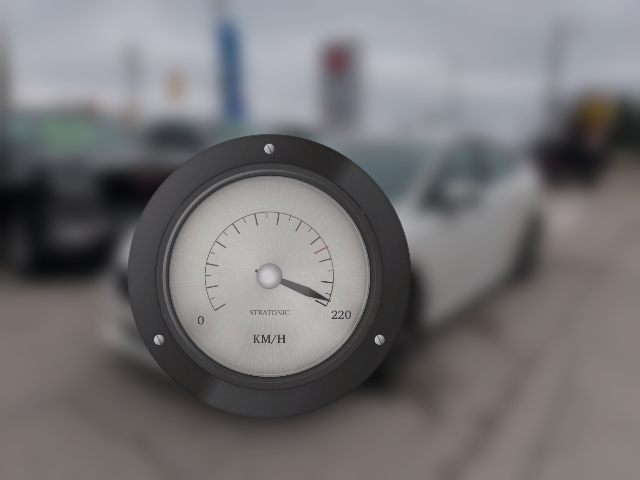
215km/h
